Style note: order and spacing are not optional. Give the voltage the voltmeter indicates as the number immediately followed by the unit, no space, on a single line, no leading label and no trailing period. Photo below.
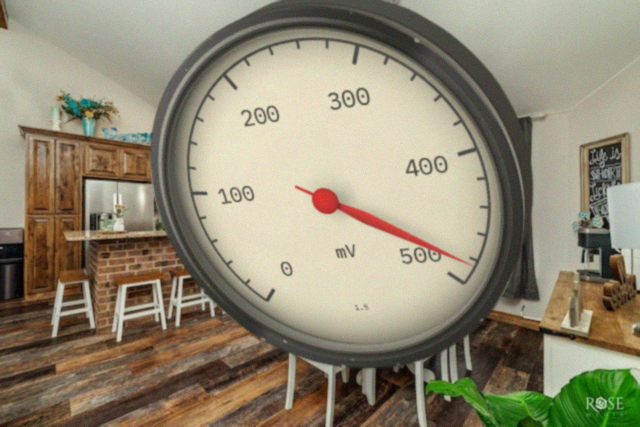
480mV
